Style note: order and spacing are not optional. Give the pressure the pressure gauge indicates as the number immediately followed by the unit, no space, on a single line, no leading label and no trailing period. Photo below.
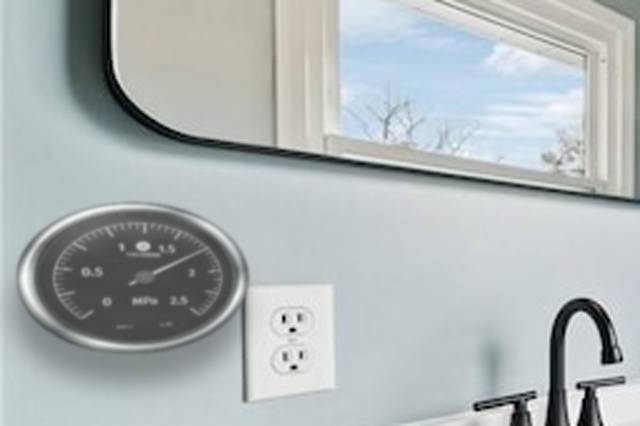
1.75MPa
